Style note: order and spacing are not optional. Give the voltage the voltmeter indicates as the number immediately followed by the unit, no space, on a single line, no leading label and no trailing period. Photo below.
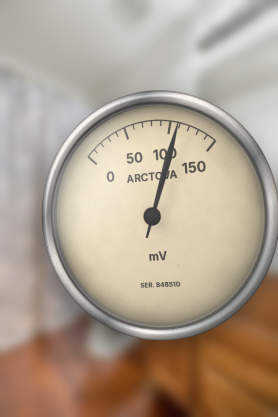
110mV
